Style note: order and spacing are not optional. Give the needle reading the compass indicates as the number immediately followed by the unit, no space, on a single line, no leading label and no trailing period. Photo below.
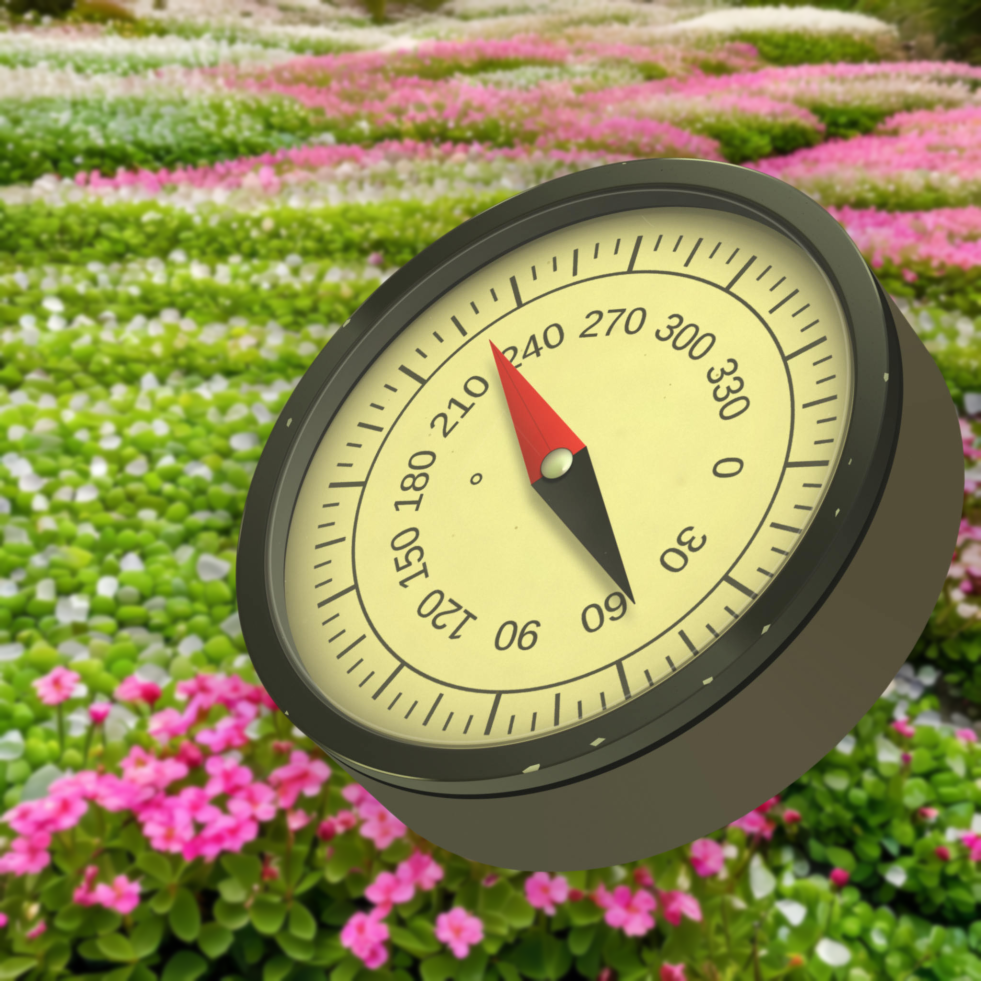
230°
